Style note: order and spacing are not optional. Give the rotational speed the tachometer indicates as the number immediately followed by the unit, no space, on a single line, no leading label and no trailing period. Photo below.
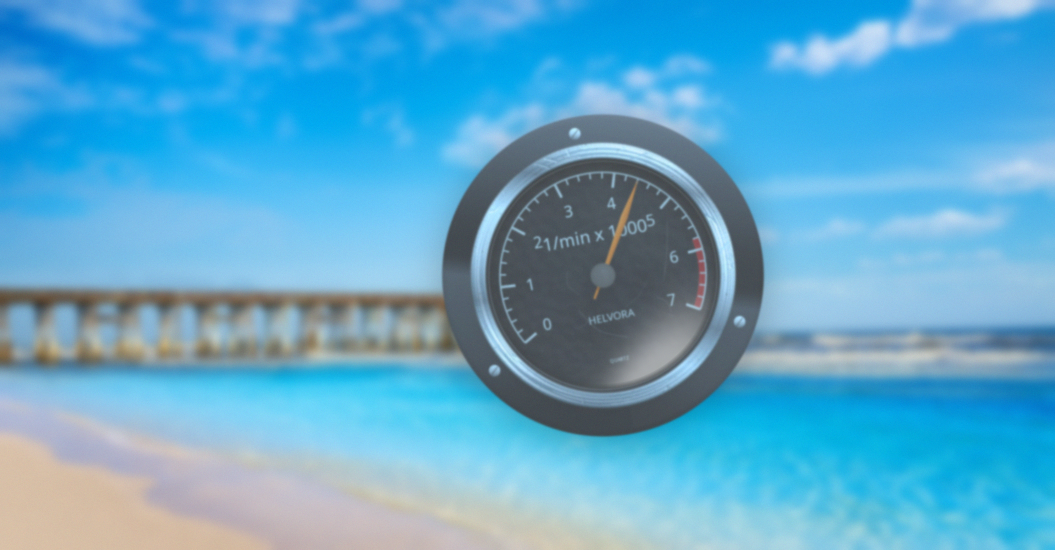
4400rpm
